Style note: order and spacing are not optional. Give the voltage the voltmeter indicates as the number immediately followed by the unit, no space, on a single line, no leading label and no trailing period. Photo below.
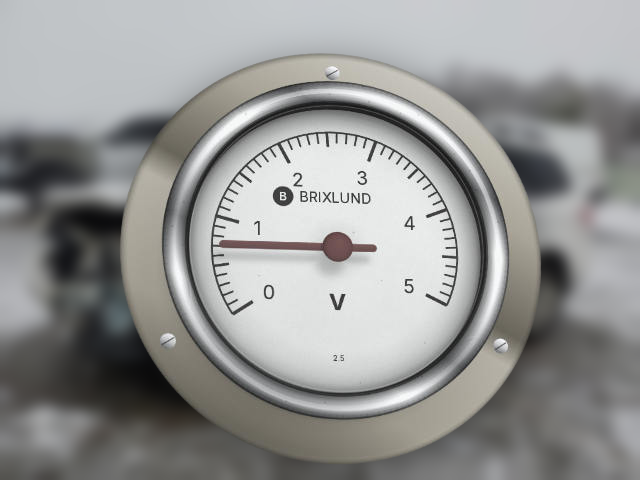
0.7V
